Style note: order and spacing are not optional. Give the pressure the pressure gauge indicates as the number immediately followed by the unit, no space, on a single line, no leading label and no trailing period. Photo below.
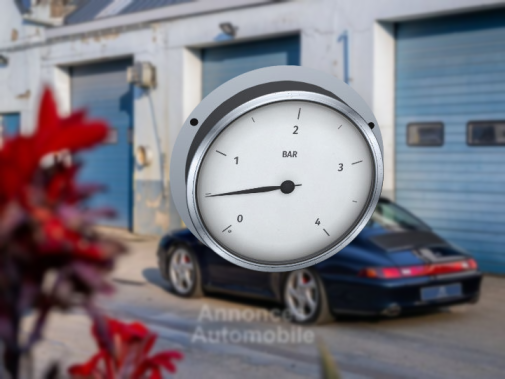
0.5bar
